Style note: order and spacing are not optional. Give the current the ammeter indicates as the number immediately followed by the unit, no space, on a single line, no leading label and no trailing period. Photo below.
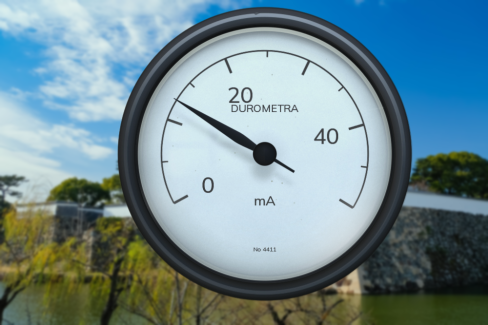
12.5mA
